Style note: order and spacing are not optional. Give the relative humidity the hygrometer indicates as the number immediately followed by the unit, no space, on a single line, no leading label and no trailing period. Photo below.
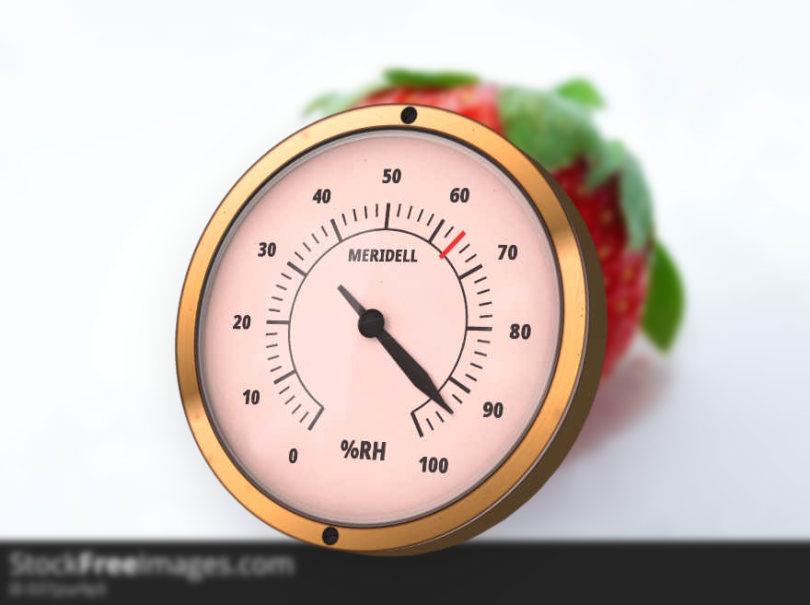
94%
